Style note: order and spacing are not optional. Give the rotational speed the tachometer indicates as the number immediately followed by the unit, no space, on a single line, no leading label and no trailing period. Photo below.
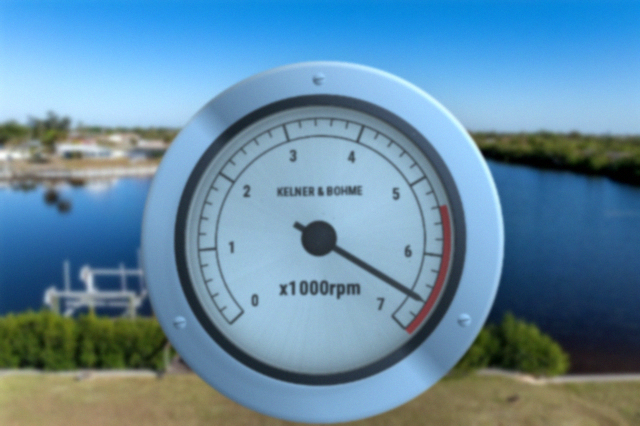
6600rpm
